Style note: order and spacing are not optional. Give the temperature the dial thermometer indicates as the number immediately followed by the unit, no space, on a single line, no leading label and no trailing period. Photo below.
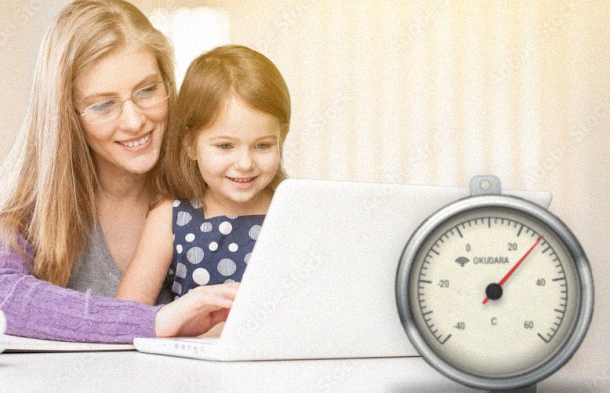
26°C
